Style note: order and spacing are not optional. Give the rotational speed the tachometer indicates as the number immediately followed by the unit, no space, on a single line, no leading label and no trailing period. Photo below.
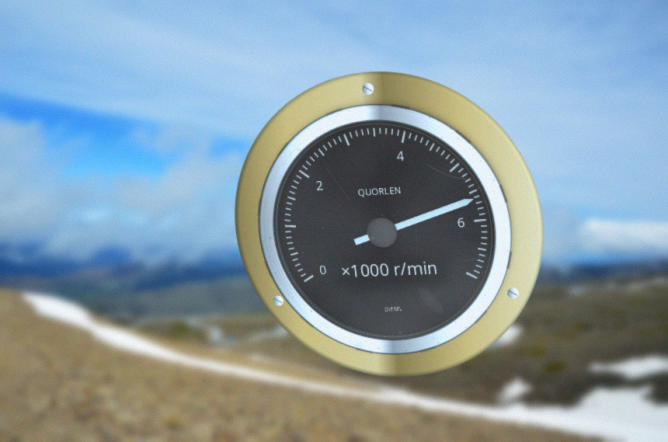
5600rpm
